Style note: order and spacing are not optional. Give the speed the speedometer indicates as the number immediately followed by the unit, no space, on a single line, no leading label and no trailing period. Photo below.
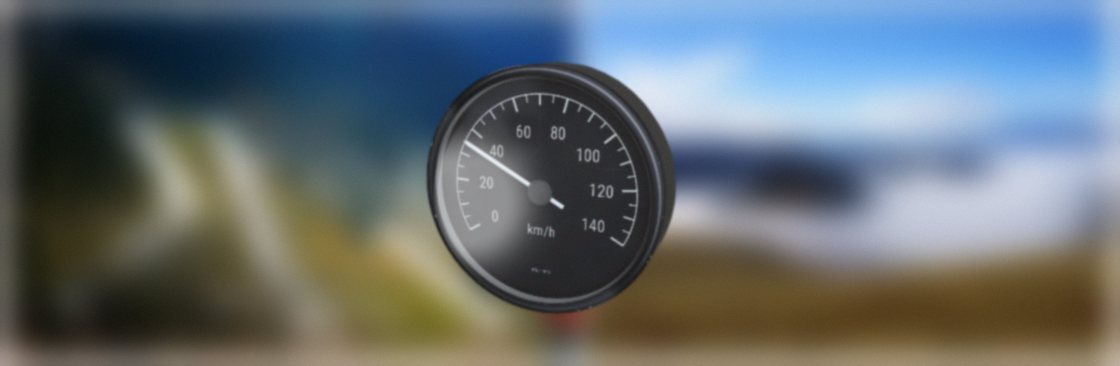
35km/h
